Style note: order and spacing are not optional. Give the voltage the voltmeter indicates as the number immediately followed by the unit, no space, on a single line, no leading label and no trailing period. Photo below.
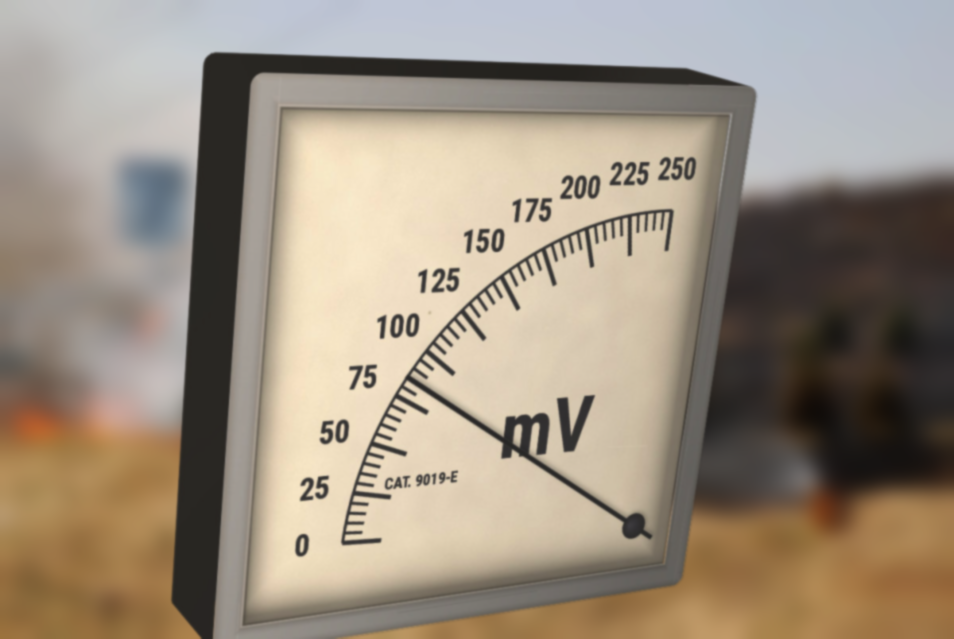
85mV
